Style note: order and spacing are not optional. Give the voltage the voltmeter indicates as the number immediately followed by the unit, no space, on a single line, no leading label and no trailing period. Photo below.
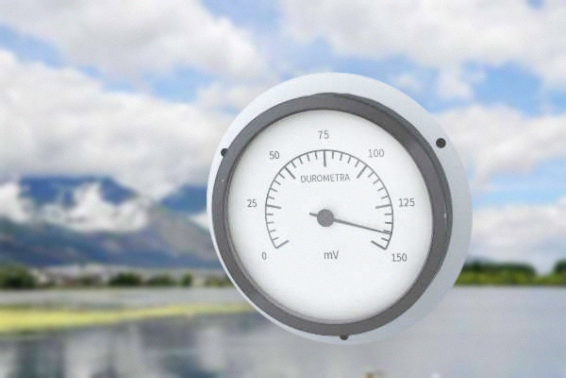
140mV
